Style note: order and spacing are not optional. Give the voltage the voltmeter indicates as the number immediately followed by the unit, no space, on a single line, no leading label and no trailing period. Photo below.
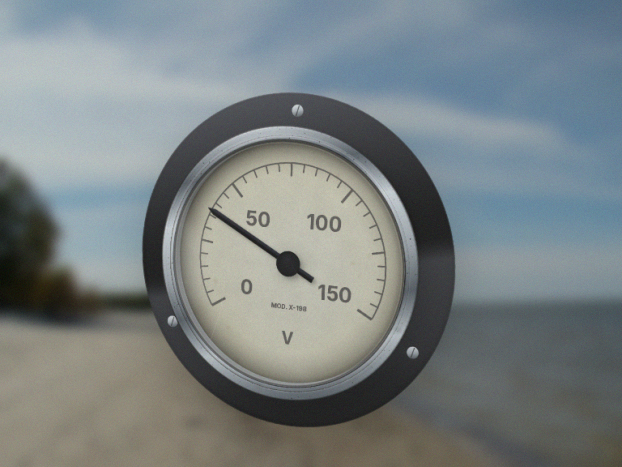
37.5V
